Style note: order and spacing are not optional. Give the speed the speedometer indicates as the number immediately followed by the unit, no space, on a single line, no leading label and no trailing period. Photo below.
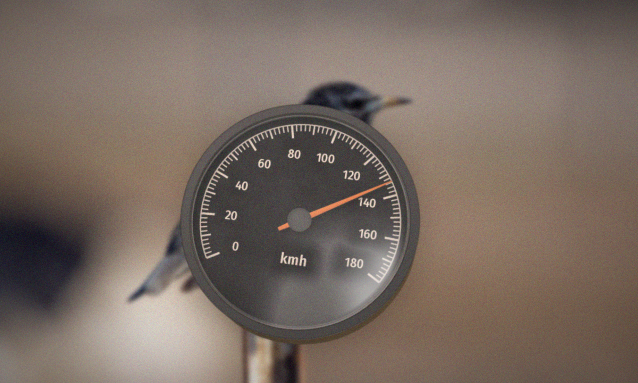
134km/h
